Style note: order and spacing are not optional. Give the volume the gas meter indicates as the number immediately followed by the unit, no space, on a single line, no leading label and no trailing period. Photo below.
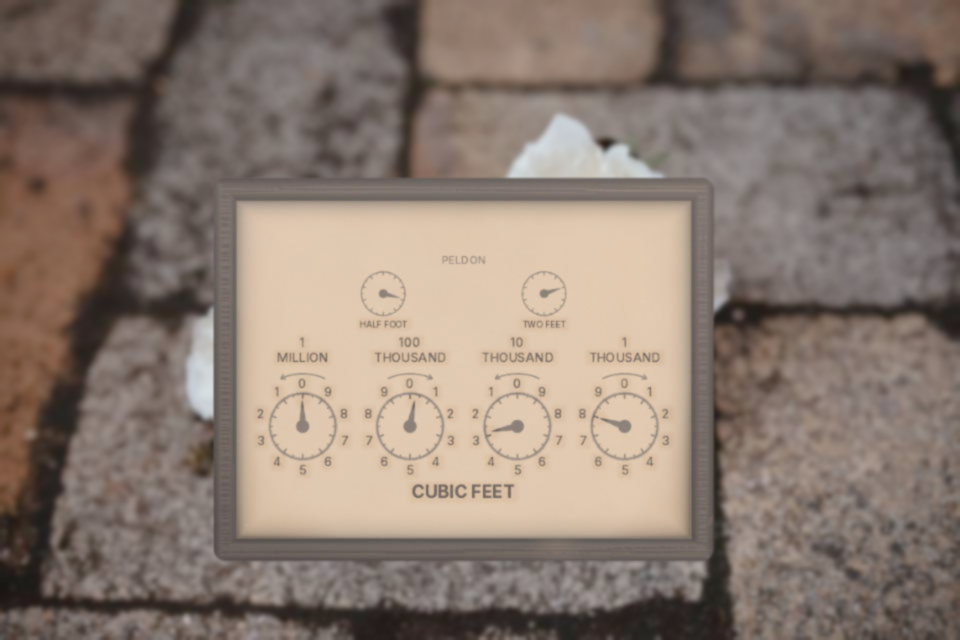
2800ft³
